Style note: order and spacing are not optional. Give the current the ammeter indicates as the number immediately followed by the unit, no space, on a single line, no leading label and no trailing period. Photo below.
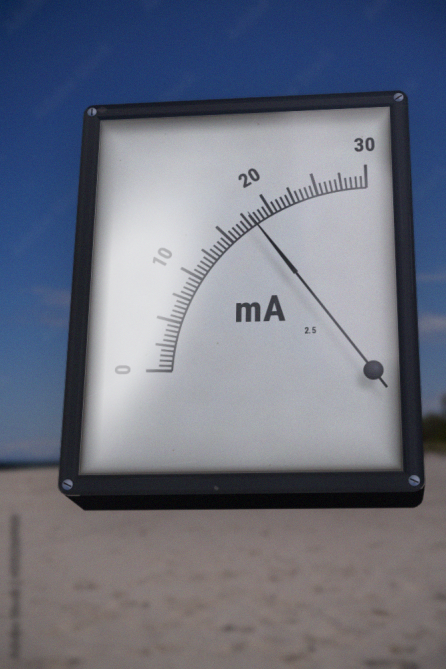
18mA
